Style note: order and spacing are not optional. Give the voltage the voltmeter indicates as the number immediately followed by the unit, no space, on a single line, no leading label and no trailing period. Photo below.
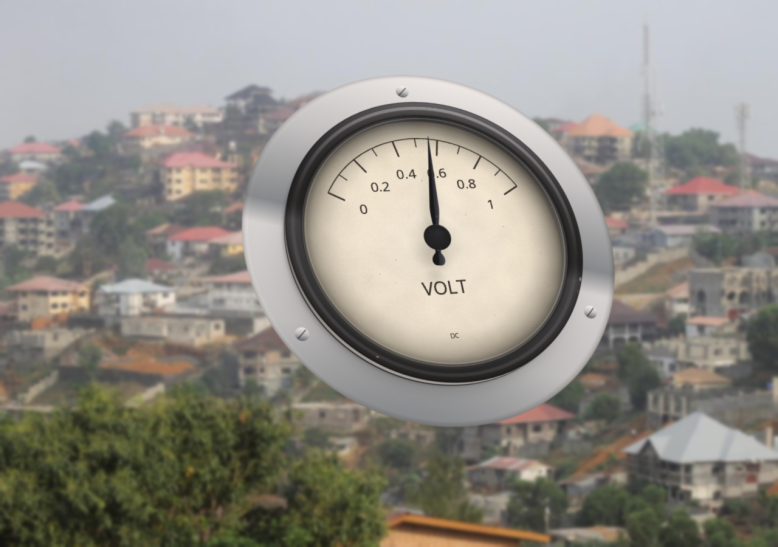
0.55V
